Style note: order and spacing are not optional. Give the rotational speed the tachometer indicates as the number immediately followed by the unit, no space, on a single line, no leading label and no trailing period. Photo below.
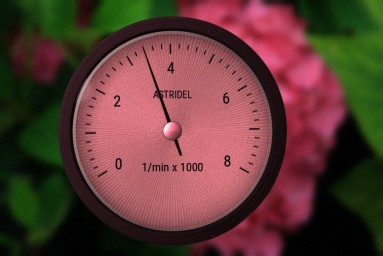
3400rpm
